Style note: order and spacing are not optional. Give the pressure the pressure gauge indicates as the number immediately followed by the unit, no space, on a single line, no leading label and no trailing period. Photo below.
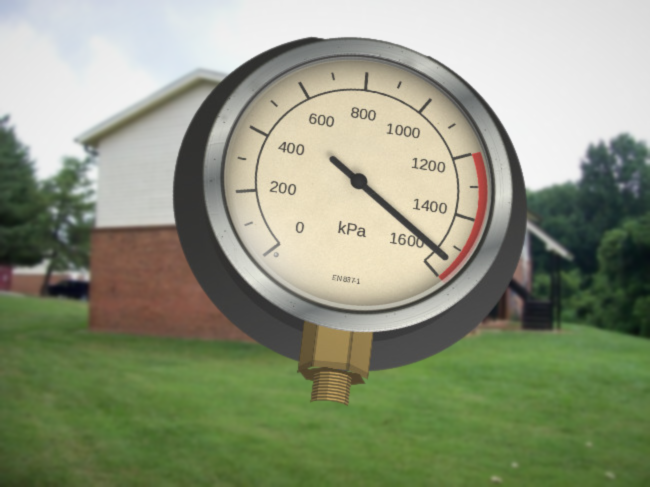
1550kPa
